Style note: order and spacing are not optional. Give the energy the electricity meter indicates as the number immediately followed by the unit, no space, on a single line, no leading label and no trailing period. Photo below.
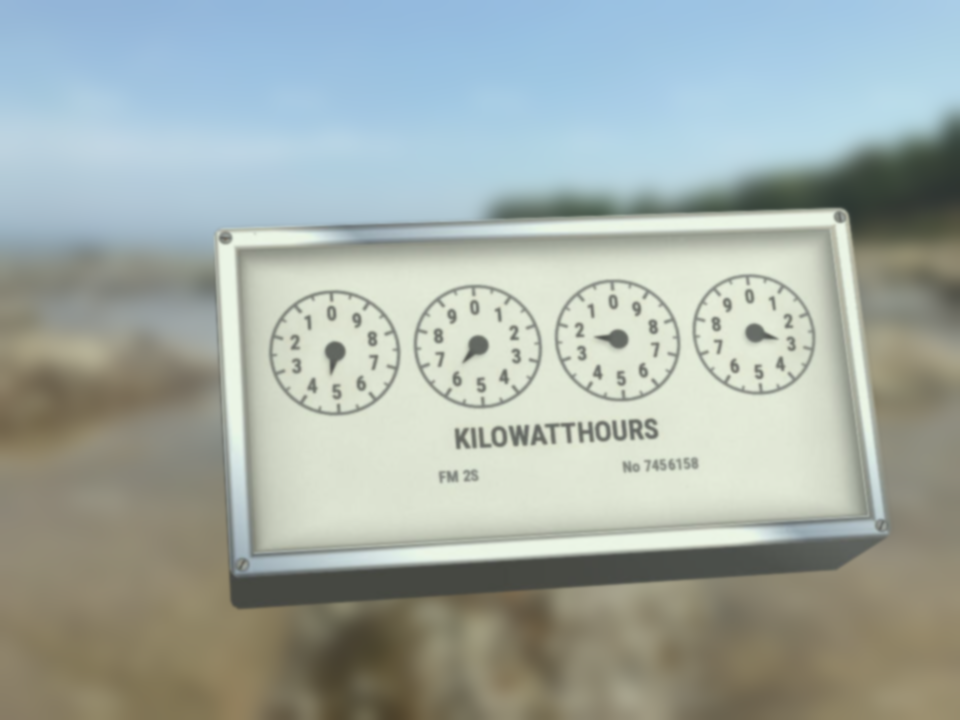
4623kWh
